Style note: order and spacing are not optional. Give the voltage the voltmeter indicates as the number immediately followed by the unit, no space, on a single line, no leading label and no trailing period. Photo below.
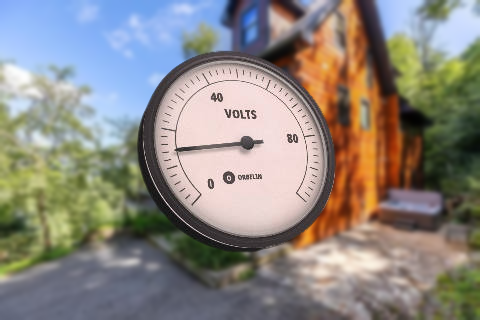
14V
